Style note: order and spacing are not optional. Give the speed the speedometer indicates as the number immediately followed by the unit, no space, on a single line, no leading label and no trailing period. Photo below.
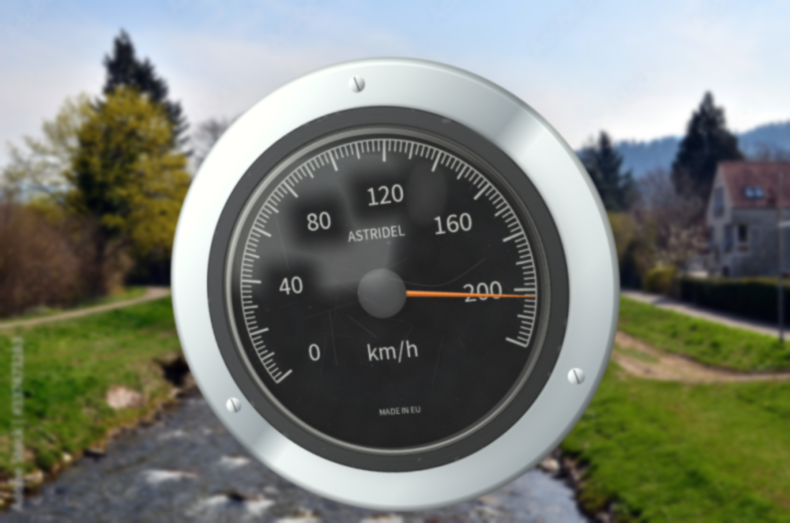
202km/h
